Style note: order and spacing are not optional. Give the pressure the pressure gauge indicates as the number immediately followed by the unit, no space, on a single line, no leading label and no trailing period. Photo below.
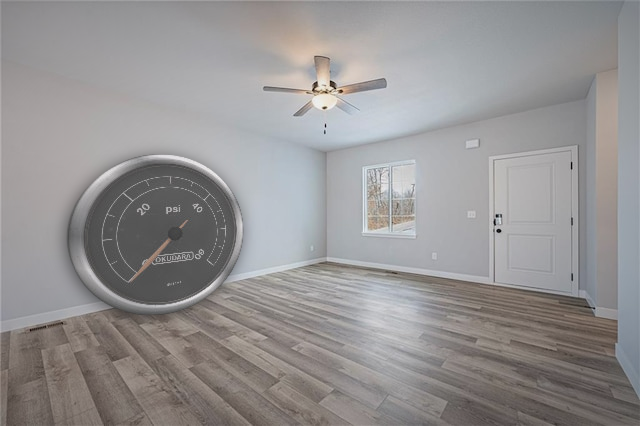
0psi
